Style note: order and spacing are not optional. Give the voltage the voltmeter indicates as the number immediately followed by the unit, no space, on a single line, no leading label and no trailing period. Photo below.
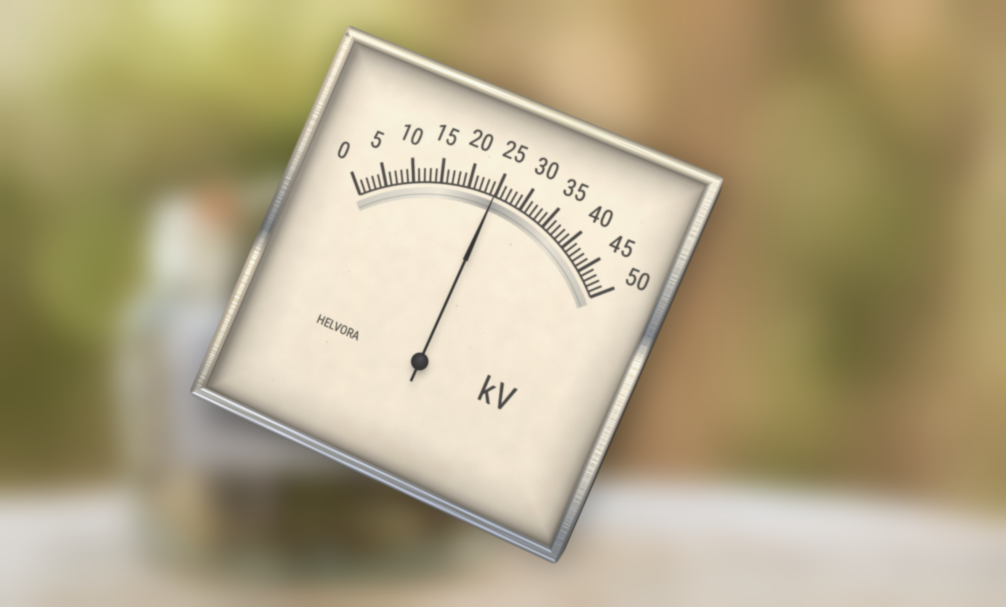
25kV
